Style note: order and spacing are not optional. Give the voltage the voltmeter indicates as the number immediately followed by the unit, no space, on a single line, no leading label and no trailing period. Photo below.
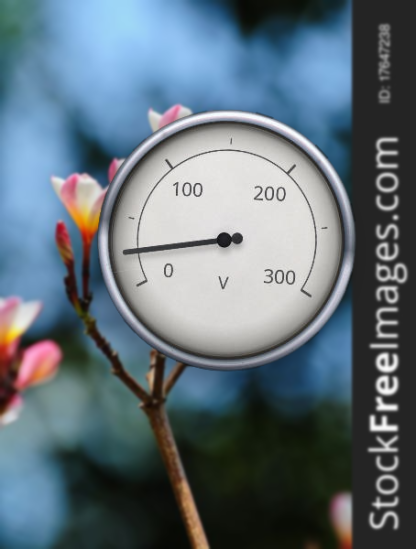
25V
